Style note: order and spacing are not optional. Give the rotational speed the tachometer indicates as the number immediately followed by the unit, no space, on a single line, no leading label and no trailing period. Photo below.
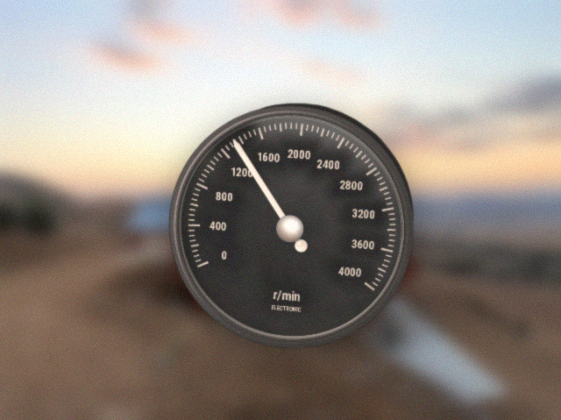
1350rpm
